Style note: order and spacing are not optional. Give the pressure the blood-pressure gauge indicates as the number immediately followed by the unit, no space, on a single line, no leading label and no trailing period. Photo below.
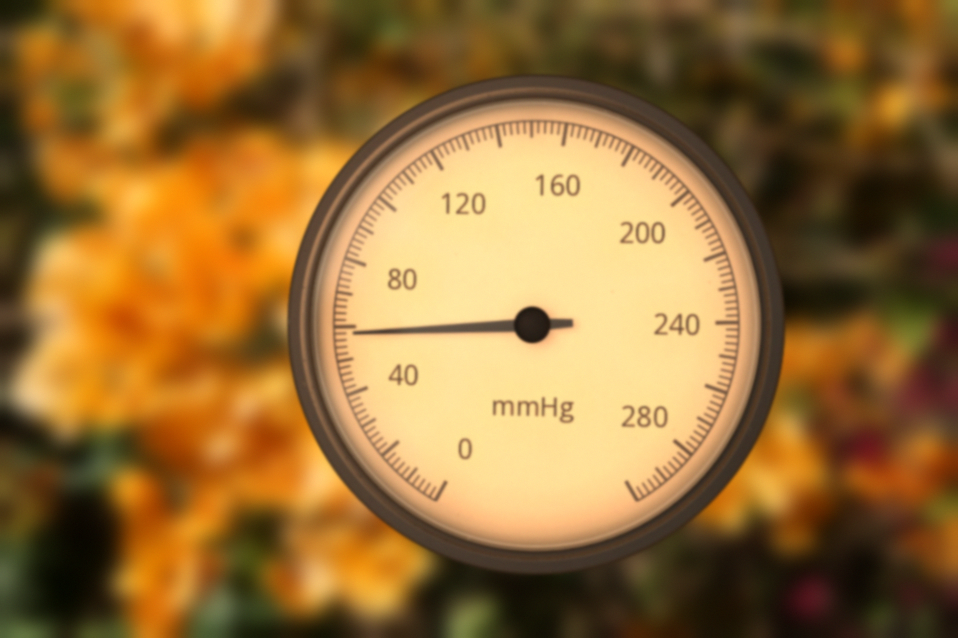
58mmHg
